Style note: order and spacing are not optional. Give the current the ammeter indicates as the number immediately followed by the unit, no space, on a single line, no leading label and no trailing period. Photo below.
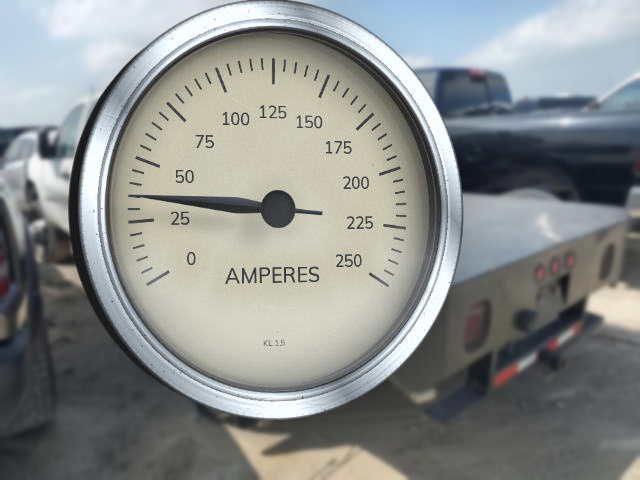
35A
